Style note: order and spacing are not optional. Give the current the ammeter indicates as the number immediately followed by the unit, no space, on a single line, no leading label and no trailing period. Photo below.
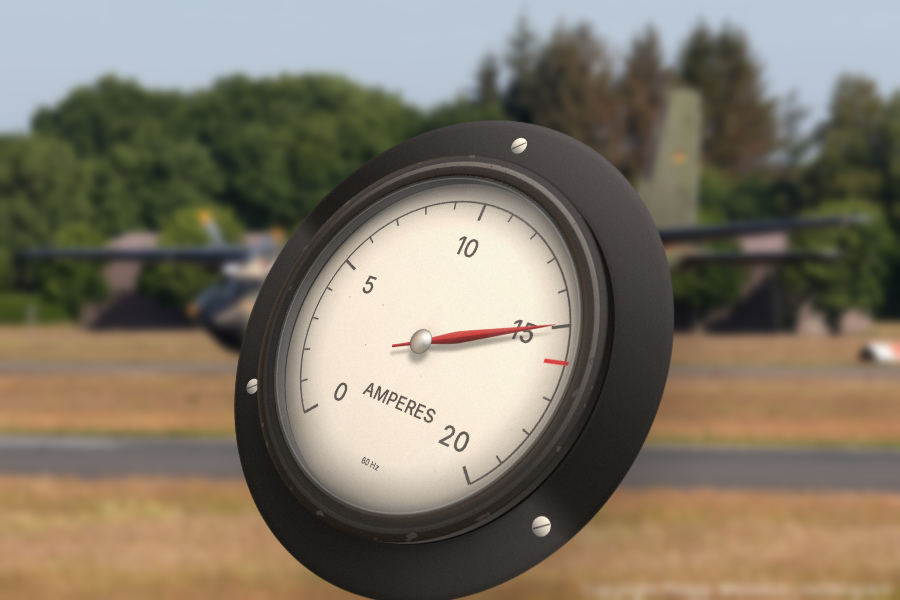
15A
